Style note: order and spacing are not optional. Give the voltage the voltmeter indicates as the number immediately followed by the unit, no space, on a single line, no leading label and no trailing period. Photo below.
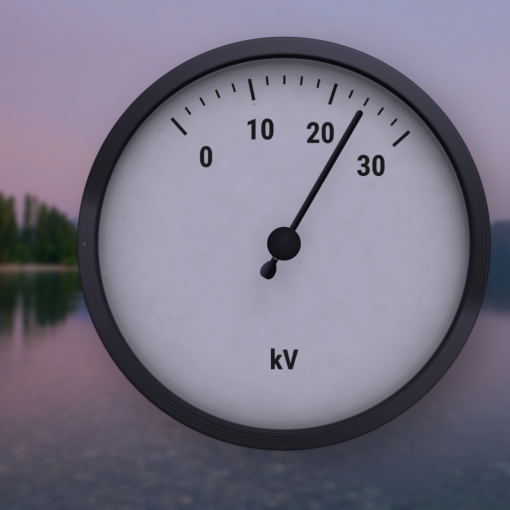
24kV
